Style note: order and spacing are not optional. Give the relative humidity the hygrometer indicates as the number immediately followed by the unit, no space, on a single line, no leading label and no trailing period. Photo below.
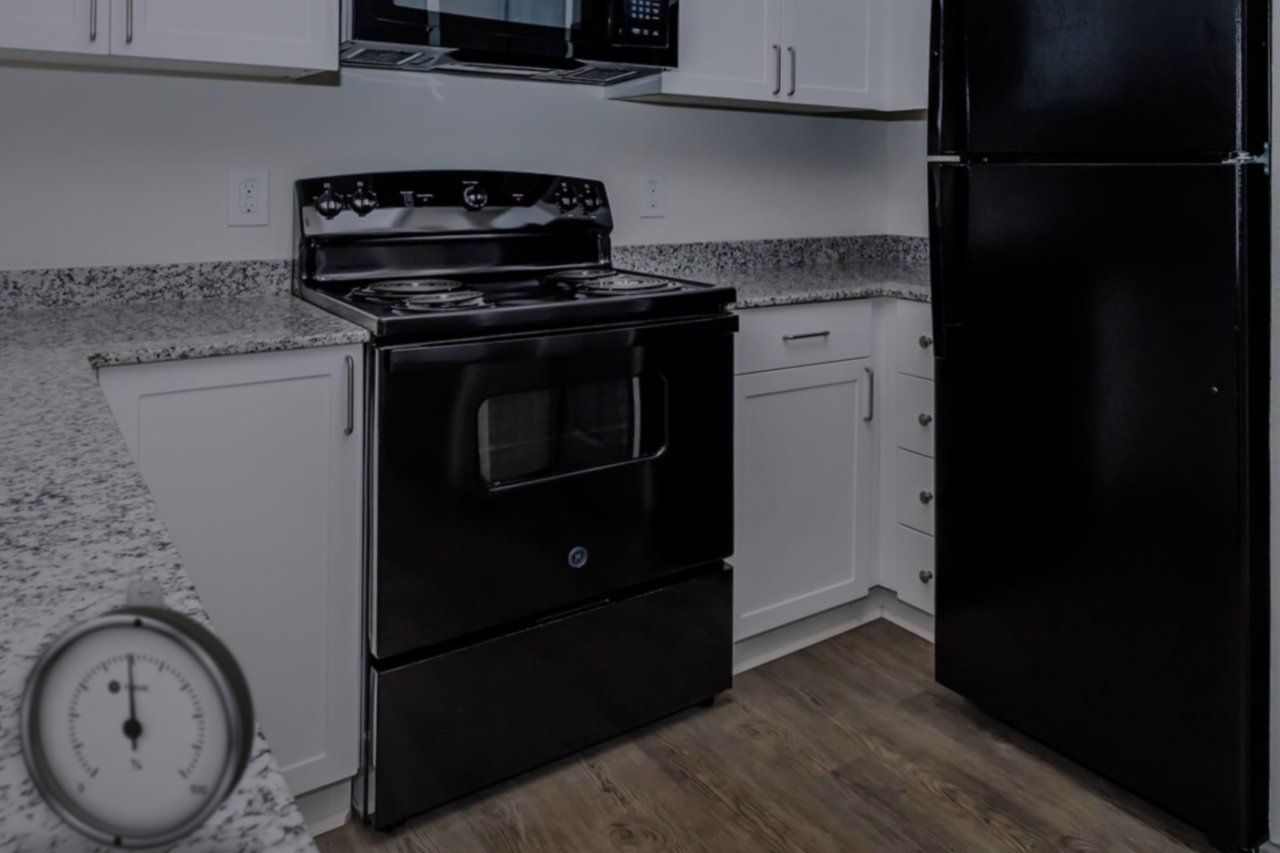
50%
